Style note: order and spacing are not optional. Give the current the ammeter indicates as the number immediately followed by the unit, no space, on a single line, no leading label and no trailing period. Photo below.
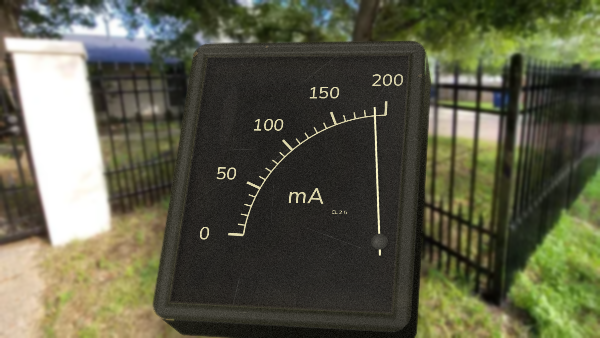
190mA
